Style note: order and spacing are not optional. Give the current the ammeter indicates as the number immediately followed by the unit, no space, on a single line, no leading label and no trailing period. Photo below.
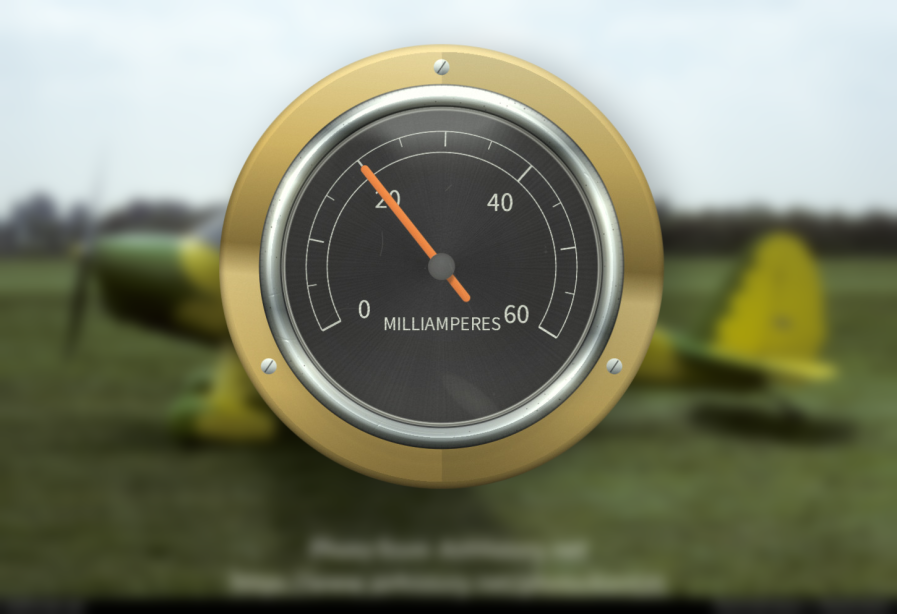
20mA
